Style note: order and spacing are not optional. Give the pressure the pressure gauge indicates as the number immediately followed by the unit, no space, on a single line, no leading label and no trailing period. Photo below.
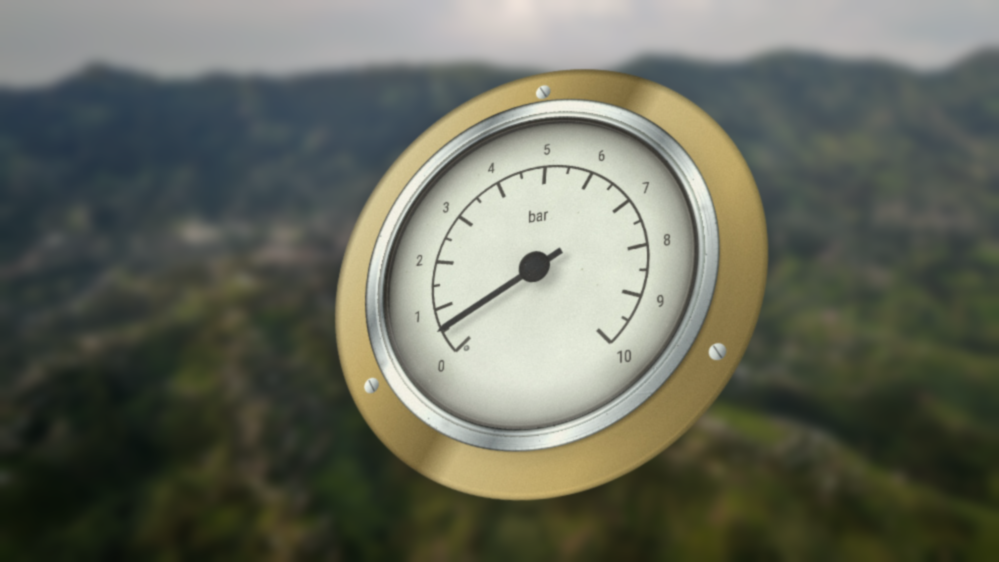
0.5bar
